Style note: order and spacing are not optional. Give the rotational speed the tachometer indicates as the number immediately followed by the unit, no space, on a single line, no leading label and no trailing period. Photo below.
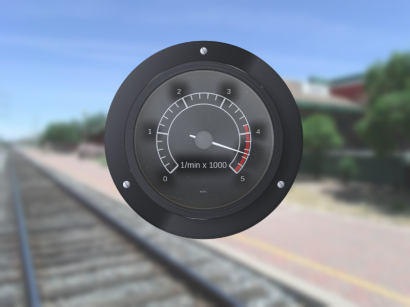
4500rpm
